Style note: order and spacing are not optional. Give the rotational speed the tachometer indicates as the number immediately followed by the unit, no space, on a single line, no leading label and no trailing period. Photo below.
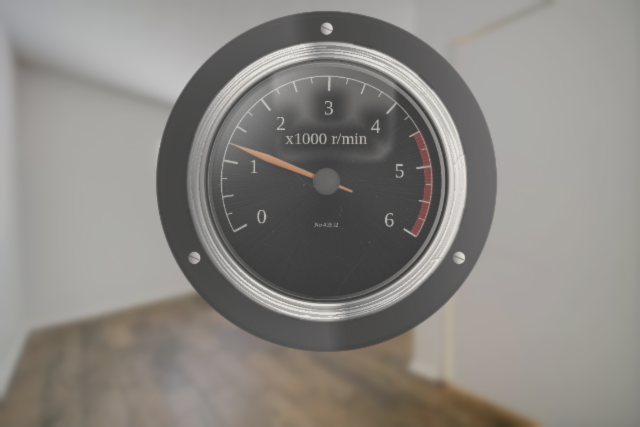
1250rpm
